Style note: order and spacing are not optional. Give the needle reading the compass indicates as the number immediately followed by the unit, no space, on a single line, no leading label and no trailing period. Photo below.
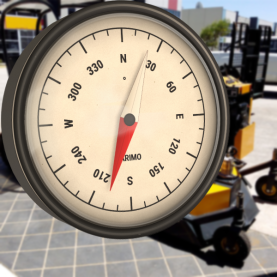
200°
